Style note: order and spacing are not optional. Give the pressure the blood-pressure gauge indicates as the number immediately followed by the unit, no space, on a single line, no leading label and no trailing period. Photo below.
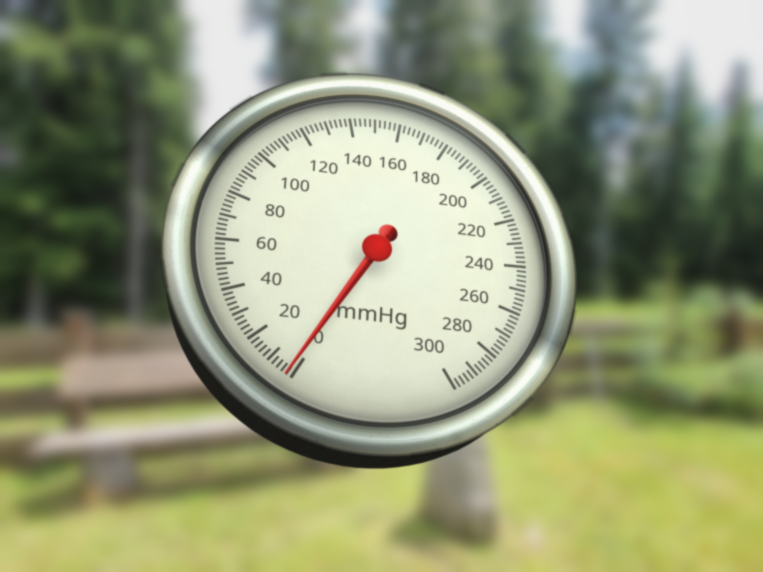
2mmHg
